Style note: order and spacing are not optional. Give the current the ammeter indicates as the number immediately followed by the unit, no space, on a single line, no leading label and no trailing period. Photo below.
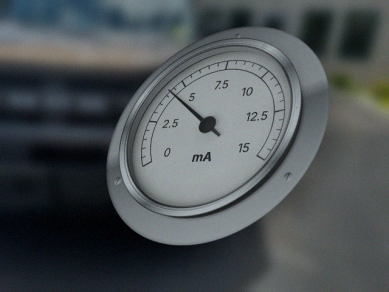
4.25mA
